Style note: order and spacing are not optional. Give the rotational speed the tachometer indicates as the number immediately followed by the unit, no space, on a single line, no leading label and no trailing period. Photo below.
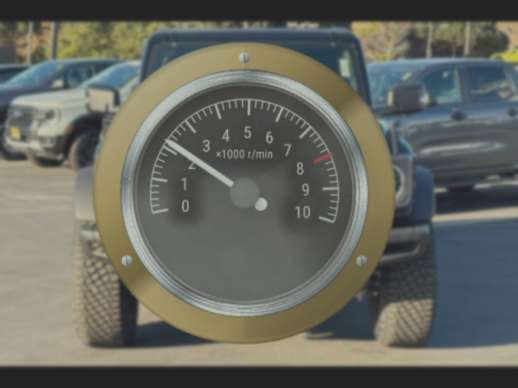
2200rpm
